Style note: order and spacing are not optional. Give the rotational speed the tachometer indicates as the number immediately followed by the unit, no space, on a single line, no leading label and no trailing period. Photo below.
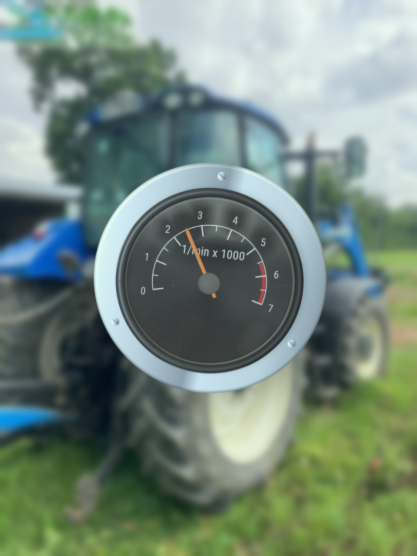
2500rpm
